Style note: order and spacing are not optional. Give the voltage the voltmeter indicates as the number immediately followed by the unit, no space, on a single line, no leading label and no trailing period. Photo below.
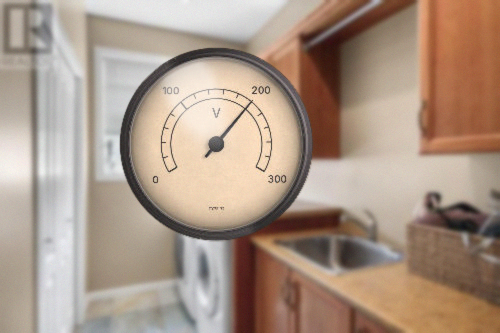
200V
